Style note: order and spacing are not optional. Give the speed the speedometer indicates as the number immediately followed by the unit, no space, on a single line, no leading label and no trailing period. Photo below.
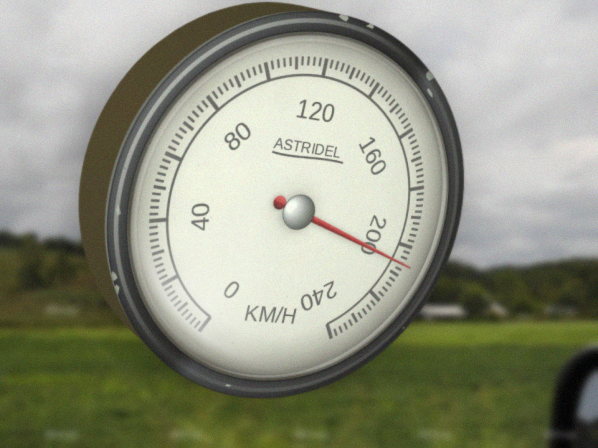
206km/h
